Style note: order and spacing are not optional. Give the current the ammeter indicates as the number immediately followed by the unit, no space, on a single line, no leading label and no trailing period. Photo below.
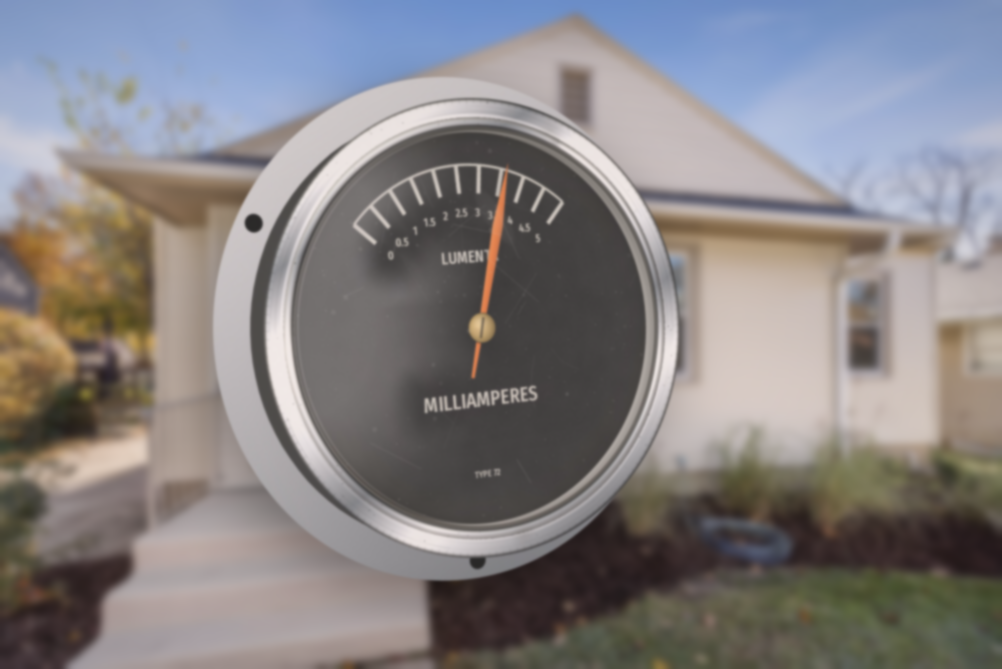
3.5mA
